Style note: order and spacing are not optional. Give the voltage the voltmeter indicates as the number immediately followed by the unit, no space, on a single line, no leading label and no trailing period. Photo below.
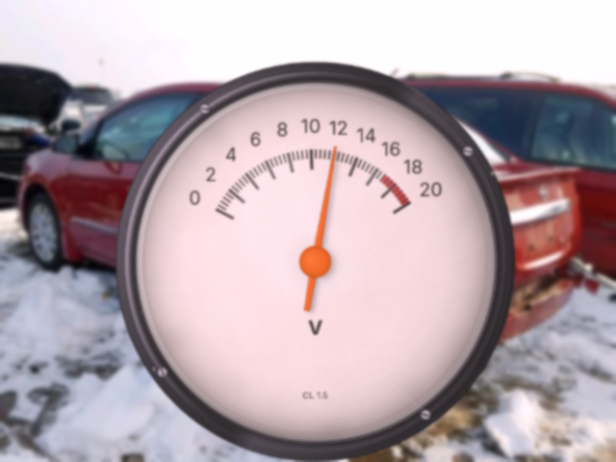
12V
